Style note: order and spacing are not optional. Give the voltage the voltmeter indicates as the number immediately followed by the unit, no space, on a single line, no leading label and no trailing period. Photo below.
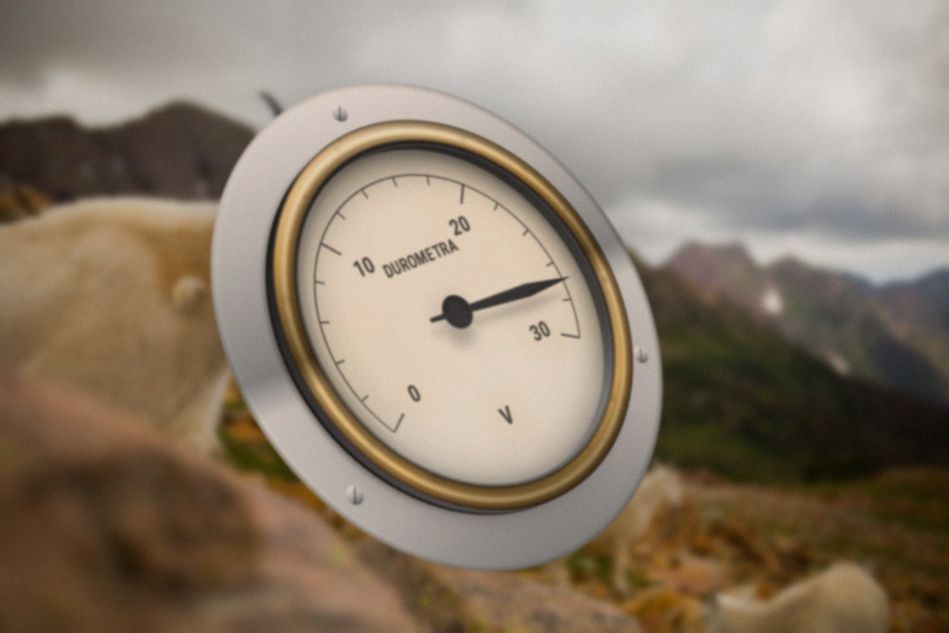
27V
